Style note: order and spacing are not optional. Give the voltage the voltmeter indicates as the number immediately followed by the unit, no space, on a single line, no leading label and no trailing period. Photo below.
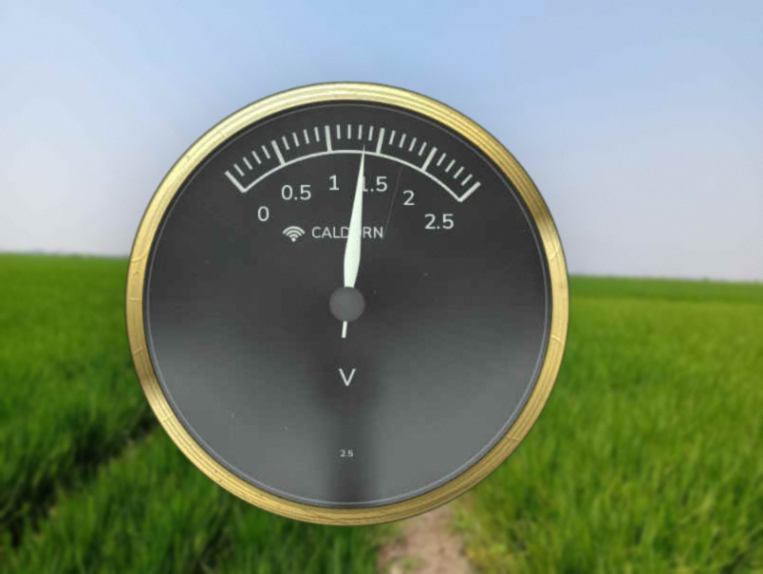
1.35V
